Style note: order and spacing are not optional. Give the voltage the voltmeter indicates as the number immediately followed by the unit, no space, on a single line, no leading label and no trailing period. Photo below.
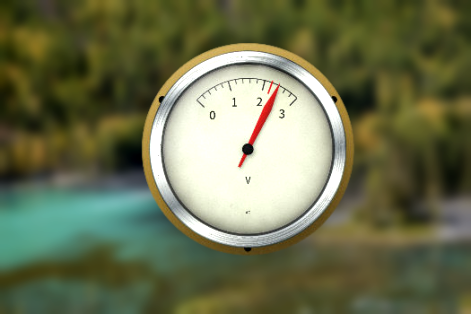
2.4V
